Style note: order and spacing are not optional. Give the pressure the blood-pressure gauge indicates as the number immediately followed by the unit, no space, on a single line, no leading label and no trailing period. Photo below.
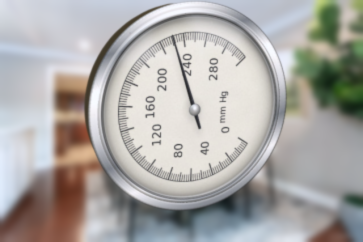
230mmHg
